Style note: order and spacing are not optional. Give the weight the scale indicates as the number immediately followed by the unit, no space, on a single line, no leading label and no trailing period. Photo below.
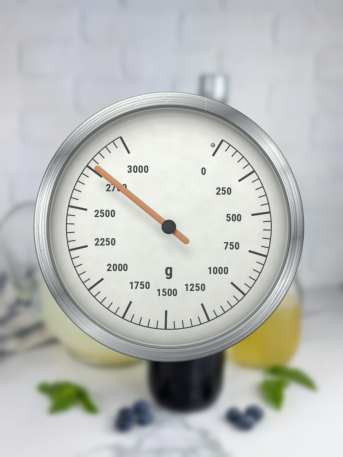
2775g
